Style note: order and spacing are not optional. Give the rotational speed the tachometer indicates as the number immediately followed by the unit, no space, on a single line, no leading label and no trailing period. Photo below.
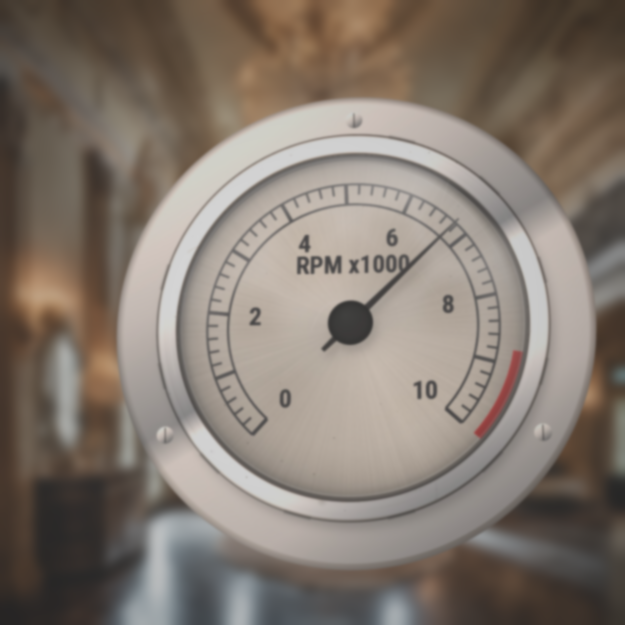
6800rpm
